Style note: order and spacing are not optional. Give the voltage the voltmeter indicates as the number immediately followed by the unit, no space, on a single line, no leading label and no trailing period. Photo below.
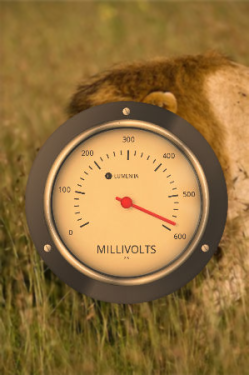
580mV
